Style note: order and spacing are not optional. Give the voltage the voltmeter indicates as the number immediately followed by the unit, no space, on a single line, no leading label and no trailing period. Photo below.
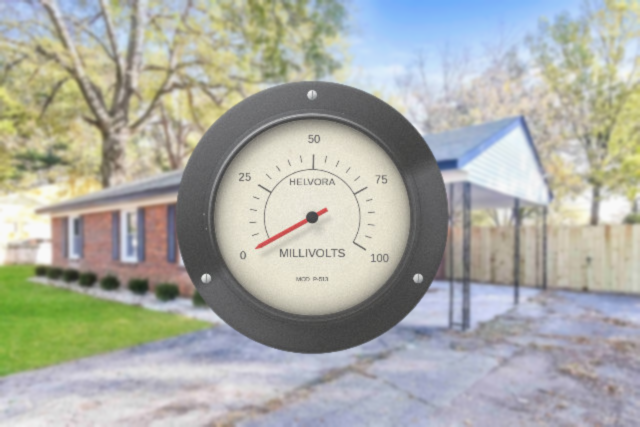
0mV
